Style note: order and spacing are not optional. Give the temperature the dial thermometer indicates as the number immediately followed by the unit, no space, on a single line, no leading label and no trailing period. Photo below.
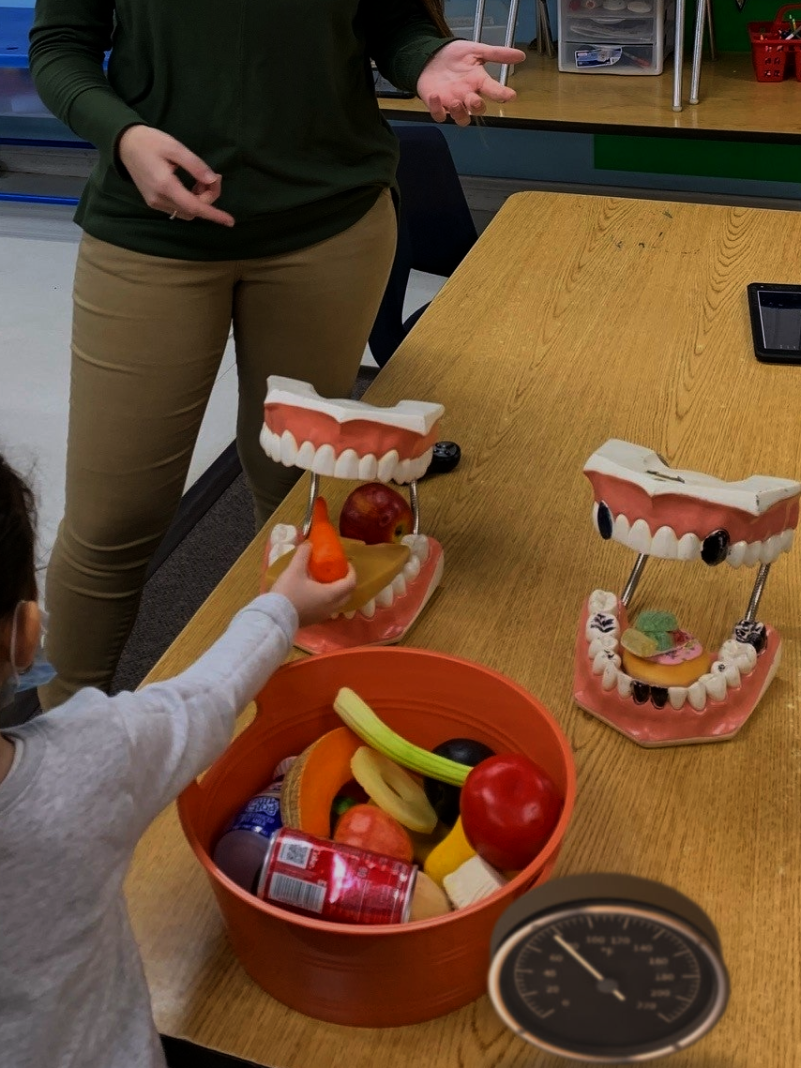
80°F
